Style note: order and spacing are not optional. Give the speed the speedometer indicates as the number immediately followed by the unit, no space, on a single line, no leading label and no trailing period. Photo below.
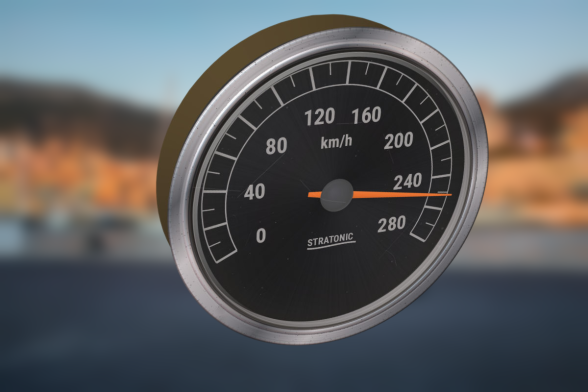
250km/h
